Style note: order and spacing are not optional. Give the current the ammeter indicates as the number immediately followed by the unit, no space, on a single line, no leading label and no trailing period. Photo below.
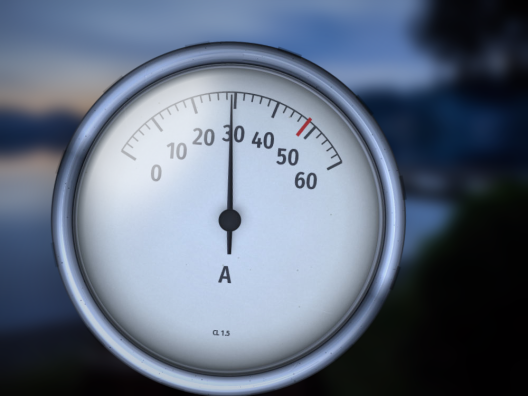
29A
